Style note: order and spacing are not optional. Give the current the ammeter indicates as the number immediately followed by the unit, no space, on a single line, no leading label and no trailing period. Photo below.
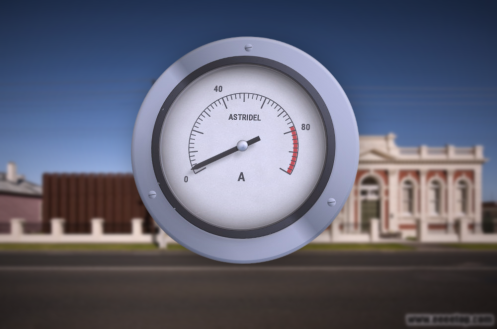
2A
